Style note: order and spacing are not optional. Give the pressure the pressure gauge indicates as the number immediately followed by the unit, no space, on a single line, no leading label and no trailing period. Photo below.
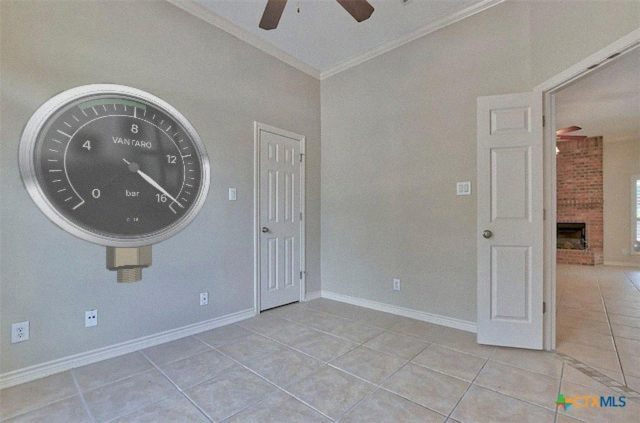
15.5bar
